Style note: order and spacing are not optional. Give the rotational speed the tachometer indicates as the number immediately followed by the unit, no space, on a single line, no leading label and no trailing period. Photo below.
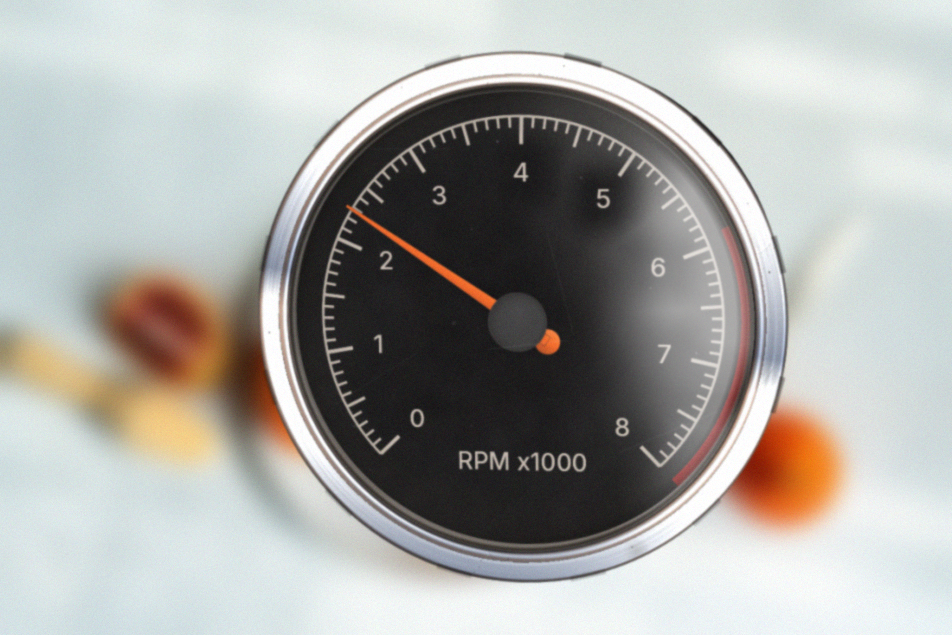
2300rpm
